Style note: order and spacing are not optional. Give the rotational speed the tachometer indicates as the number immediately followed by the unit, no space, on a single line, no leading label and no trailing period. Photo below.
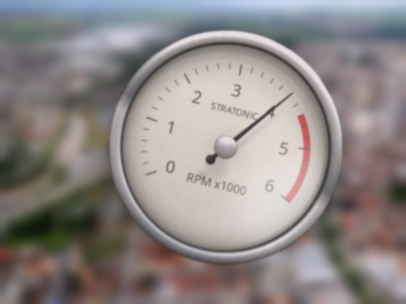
4000rpm
